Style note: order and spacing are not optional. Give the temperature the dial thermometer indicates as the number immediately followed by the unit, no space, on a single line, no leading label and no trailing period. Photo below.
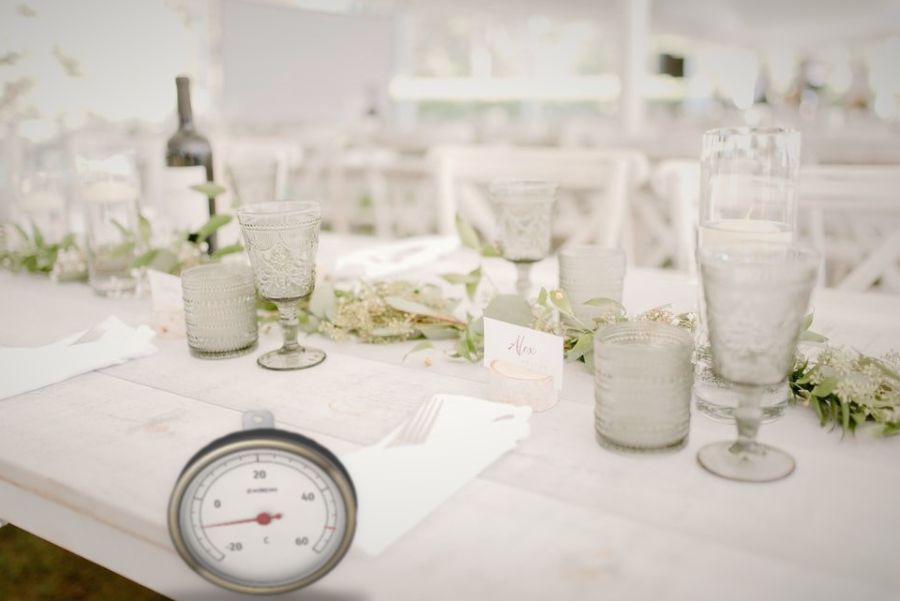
-8°C
